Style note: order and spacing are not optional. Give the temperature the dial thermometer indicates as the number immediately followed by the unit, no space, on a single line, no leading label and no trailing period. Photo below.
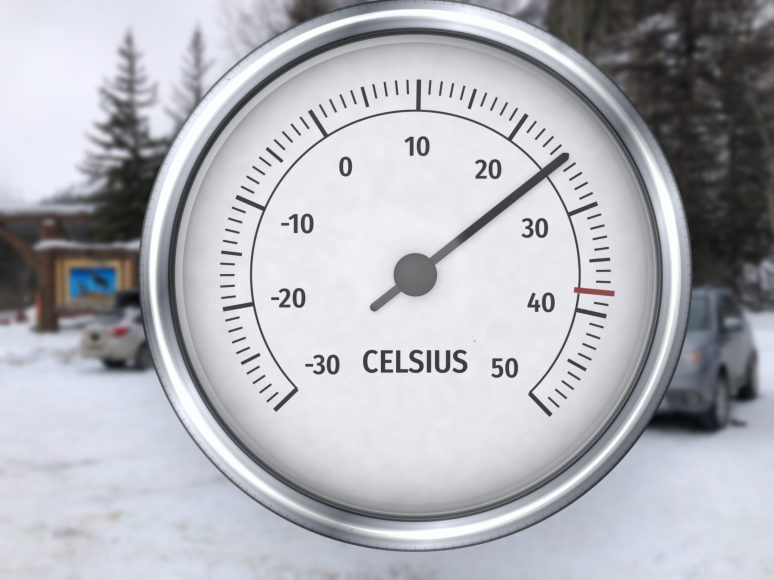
25°C
